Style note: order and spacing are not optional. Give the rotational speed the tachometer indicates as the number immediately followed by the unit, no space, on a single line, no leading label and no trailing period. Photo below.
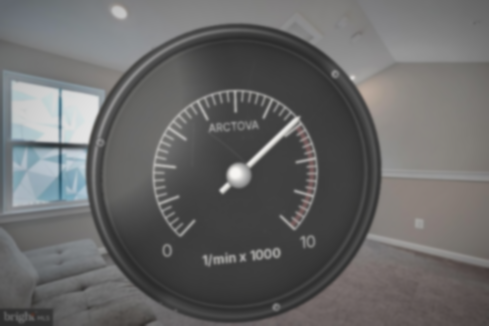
6800rpm
